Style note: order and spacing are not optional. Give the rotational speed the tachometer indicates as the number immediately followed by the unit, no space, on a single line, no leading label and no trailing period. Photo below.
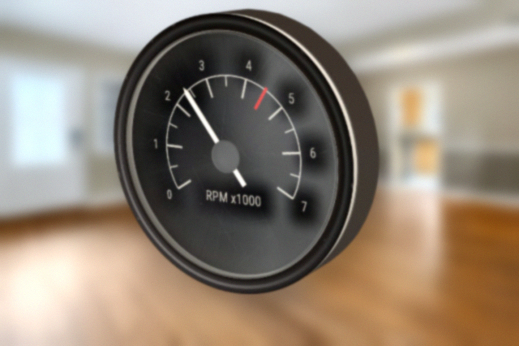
2500rpm
